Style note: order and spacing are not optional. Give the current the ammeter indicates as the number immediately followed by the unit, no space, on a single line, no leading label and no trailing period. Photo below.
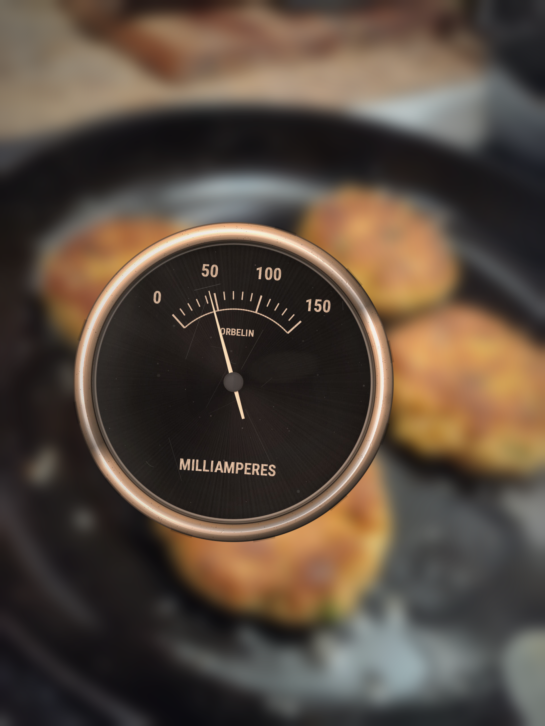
45mA
